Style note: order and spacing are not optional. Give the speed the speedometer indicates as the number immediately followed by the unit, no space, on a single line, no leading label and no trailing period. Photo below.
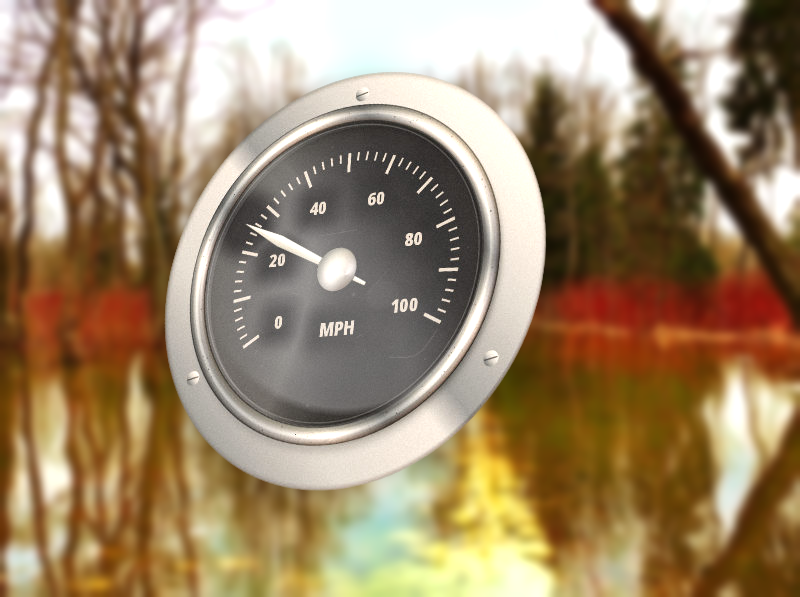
25mph
